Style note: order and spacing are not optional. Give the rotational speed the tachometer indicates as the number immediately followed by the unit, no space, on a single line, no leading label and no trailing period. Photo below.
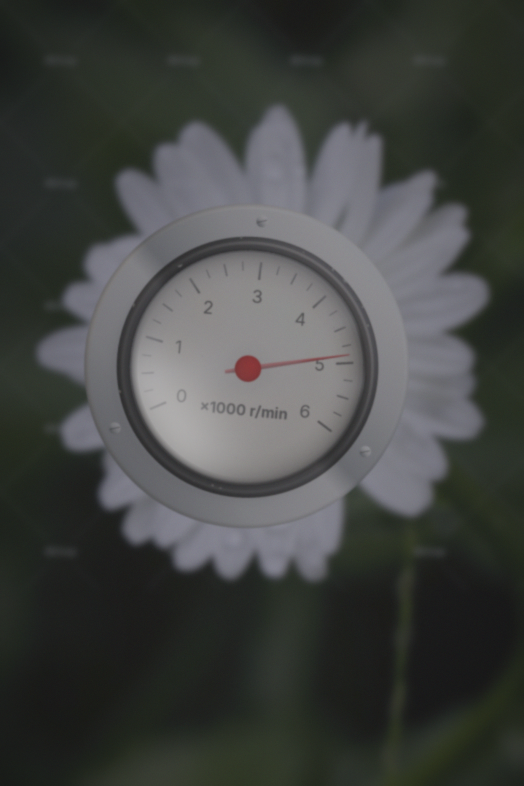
4875rpm
